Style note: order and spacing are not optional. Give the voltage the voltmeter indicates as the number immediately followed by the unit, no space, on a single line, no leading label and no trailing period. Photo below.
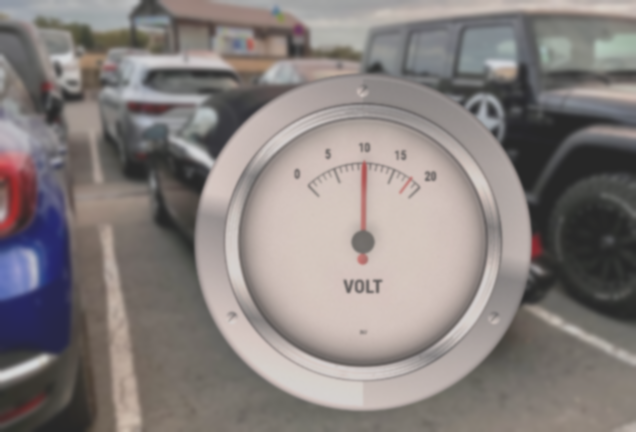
10V
